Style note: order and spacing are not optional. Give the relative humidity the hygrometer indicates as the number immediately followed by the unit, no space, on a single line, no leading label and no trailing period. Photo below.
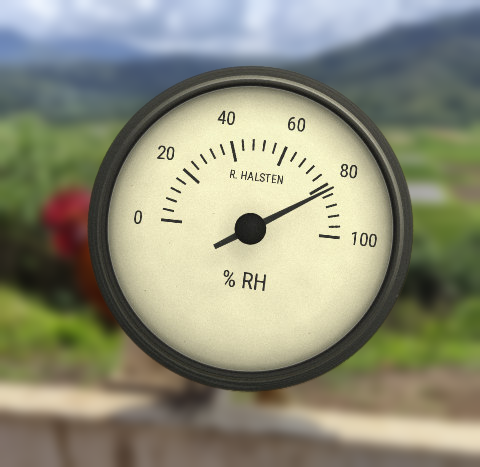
82%
